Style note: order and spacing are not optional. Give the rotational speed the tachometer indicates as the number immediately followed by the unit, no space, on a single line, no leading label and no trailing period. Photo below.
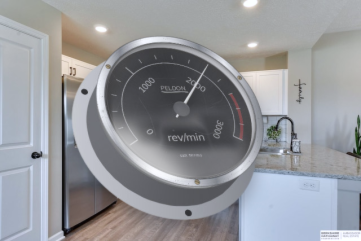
2000rpm
